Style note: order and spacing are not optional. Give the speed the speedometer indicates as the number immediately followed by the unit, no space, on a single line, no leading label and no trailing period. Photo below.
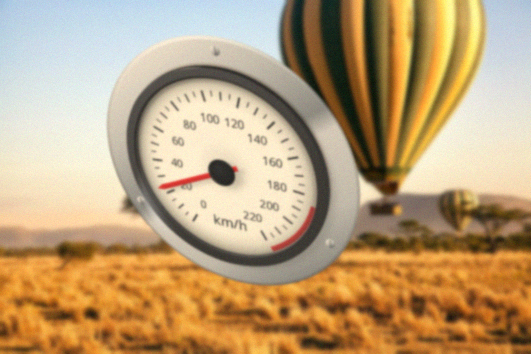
25km/h
